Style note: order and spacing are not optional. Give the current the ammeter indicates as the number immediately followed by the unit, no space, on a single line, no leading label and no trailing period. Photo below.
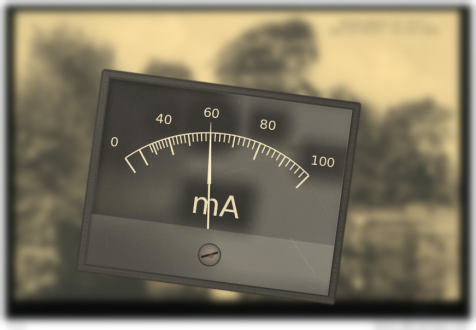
60mA
